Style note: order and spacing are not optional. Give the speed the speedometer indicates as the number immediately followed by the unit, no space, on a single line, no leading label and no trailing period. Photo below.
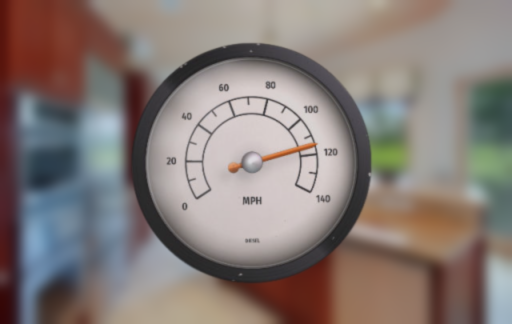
115mph
